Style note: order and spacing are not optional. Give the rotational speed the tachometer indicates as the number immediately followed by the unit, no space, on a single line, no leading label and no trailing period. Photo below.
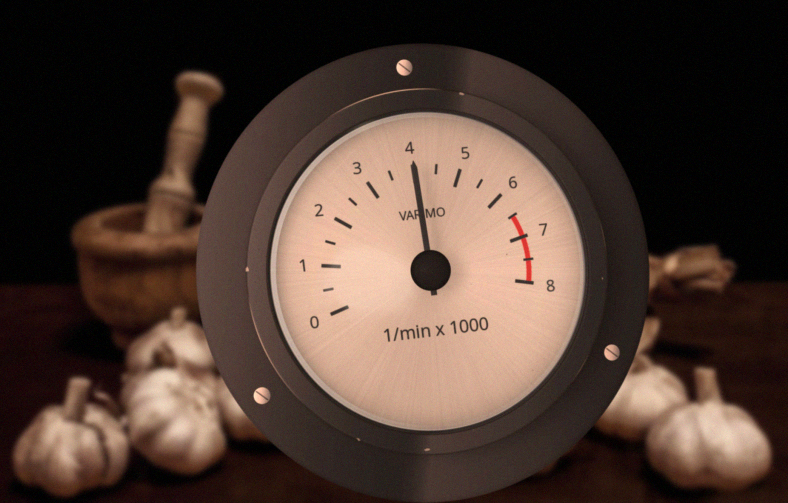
4000rpm
